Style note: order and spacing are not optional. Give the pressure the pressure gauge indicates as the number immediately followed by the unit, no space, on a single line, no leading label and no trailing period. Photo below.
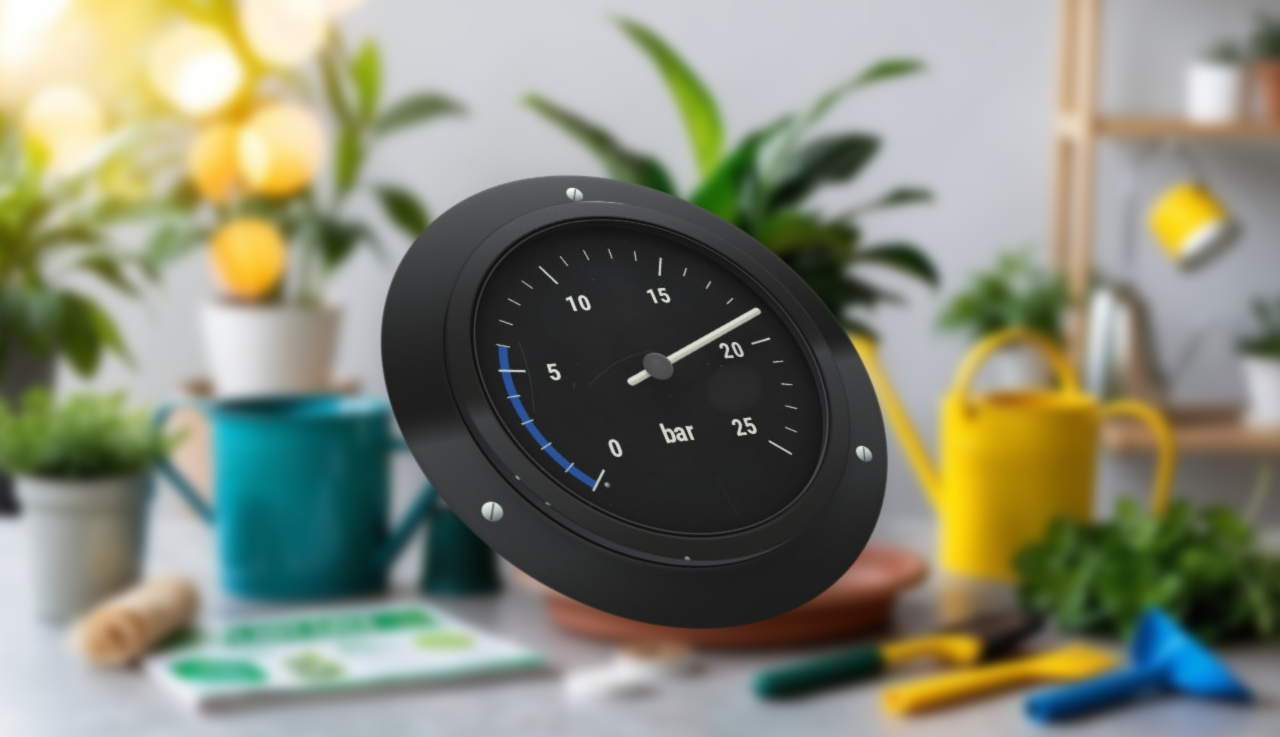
19bar
